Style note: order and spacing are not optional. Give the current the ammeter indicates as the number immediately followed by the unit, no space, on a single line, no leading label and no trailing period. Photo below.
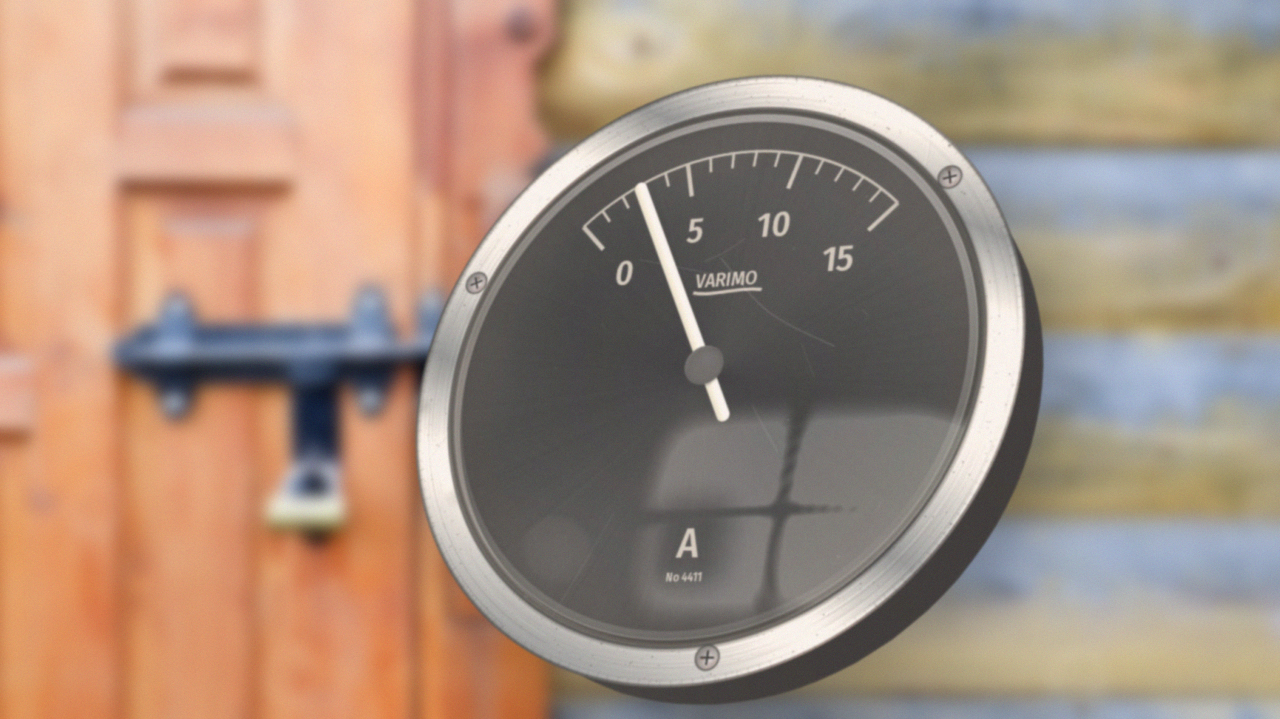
3A
